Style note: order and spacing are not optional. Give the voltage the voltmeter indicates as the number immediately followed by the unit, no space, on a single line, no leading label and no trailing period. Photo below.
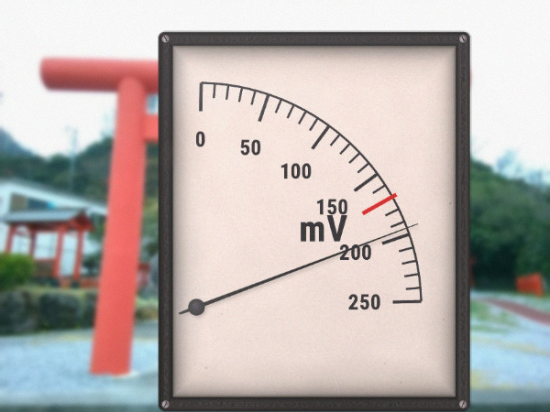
195mV
